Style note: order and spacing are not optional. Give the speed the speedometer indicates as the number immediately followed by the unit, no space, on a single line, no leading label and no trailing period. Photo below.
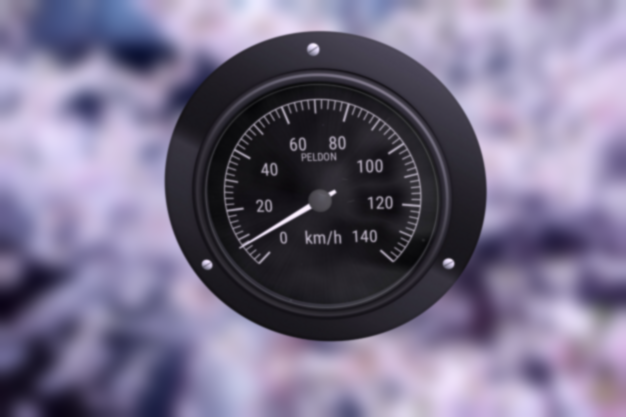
8km/h
